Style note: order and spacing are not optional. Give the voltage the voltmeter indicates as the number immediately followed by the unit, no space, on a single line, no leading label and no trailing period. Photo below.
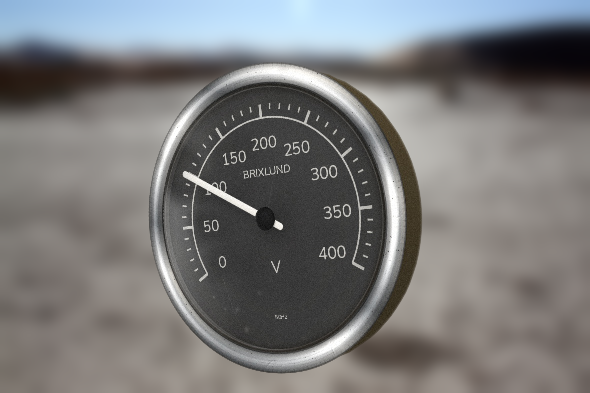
100V
